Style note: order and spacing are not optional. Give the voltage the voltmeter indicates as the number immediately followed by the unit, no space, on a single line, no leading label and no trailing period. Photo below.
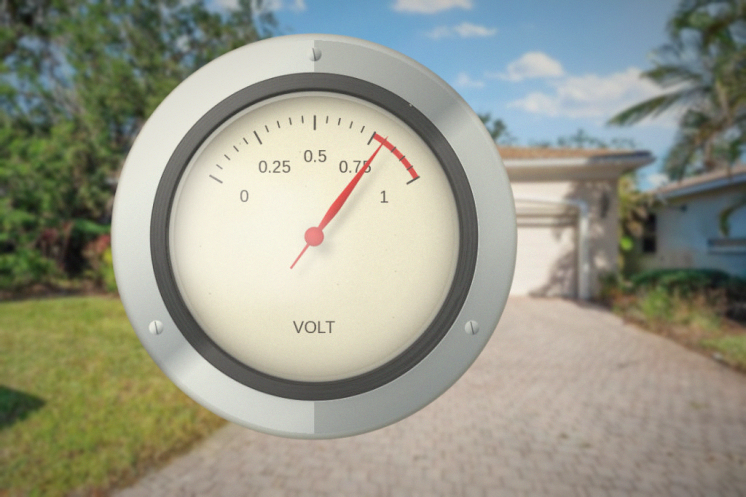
0.8V
